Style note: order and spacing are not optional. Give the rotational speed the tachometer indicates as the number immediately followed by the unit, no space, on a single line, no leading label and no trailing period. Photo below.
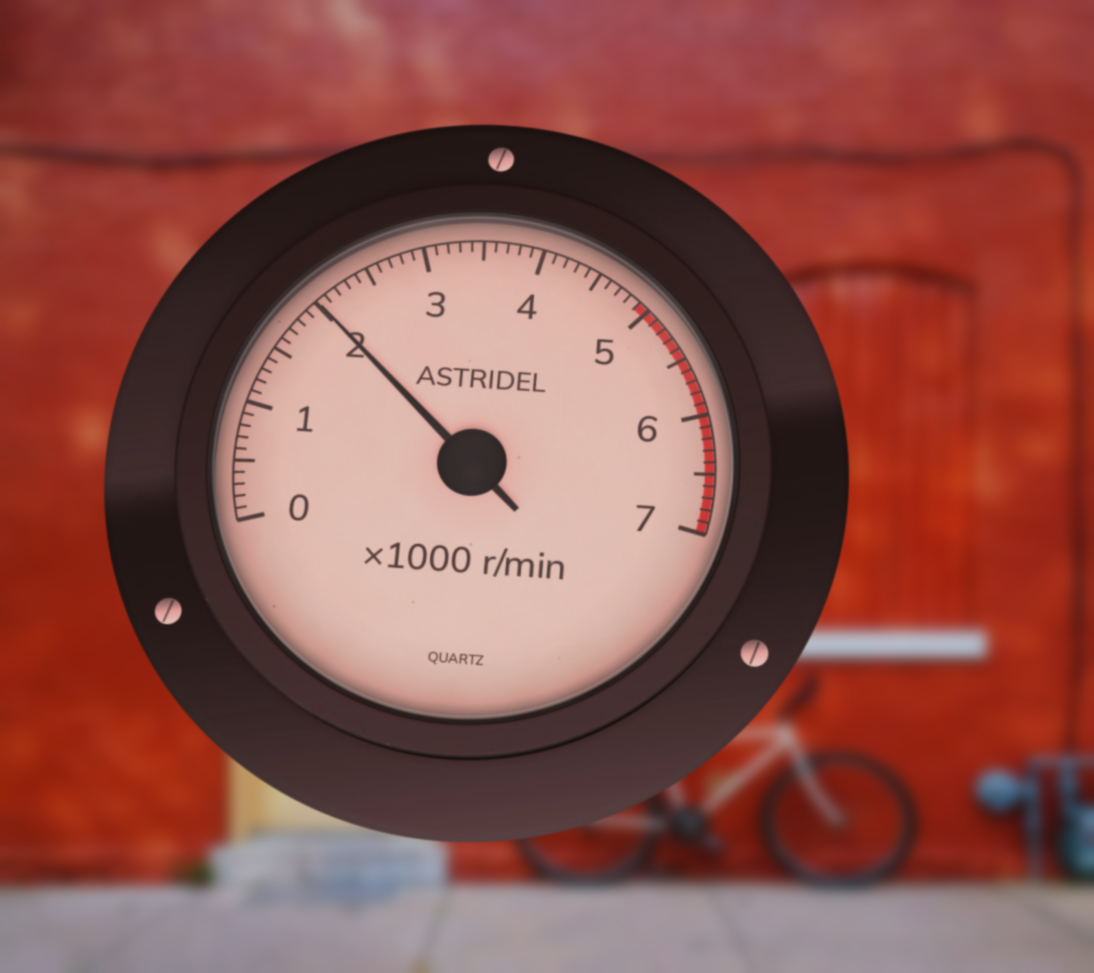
2000rpm
